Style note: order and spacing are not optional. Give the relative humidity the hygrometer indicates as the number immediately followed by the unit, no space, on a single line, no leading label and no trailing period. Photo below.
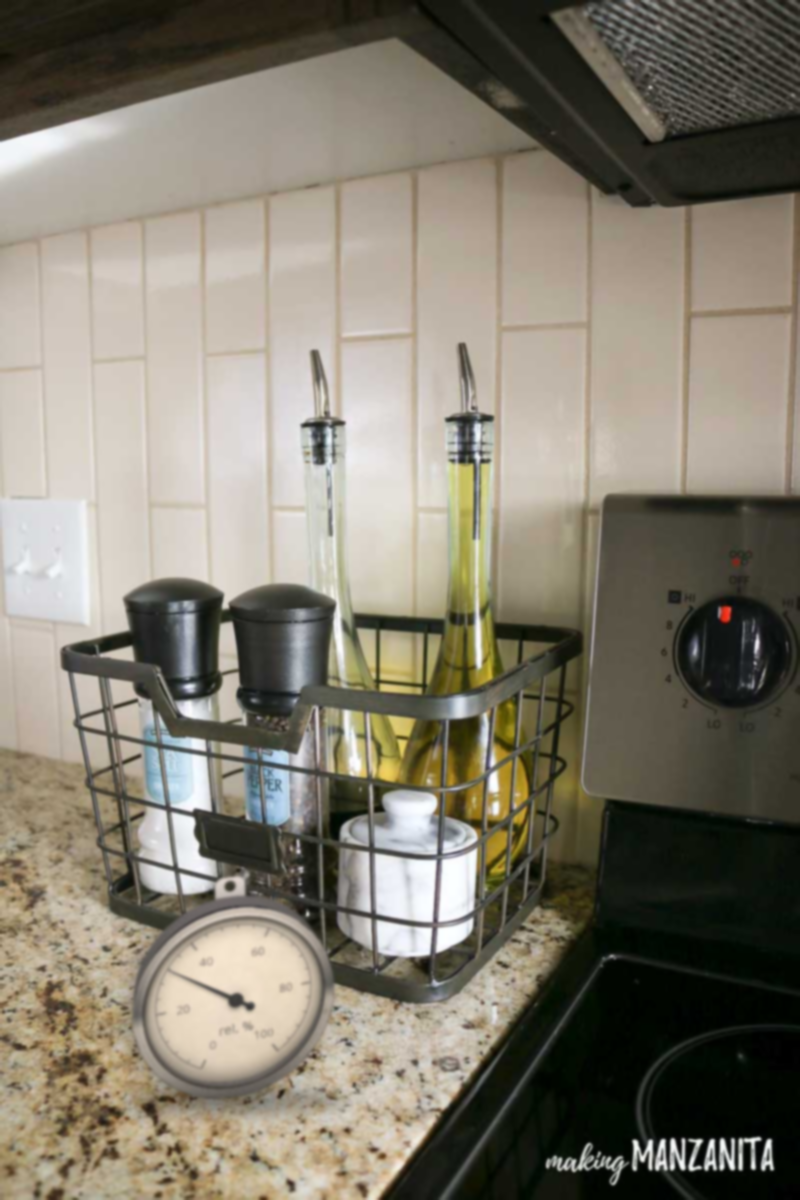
32%
